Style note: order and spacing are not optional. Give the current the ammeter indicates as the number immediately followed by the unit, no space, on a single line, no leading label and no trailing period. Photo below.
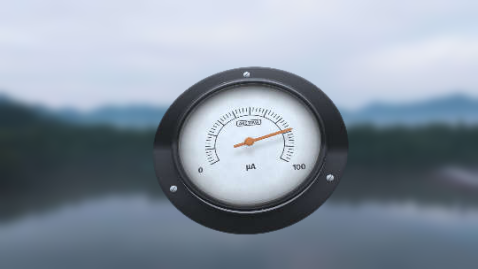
80µA
